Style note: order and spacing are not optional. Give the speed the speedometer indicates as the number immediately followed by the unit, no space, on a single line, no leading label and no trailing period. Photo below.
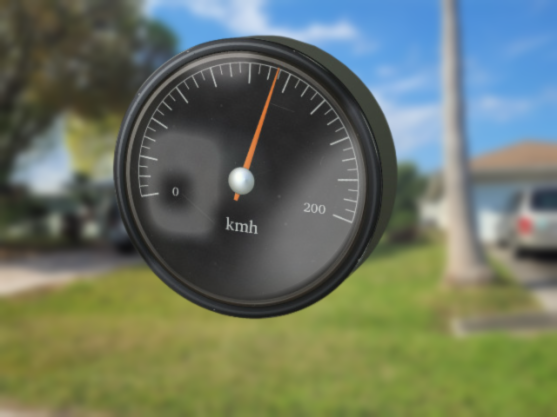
115km/h
